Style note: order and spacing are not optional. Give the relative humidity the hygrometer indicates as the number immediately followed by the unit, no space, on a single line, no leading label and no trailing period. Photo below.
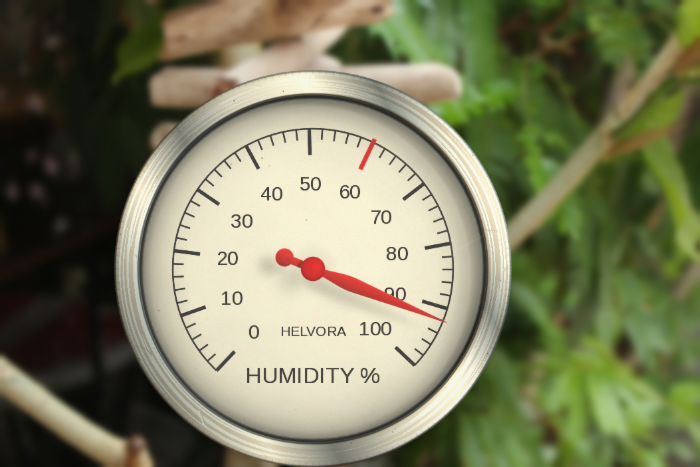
92%
